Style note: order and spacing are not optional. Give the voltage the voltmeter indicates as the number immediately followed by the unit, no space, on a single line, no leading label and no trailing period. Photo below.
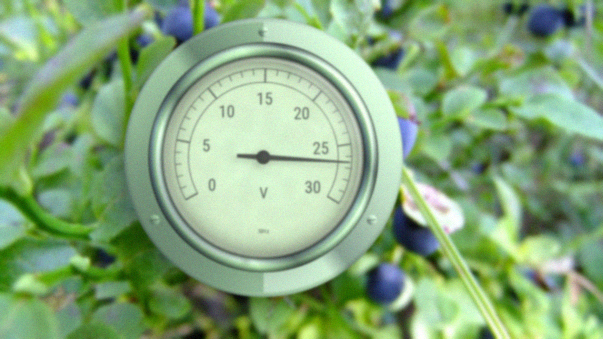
26.5V
